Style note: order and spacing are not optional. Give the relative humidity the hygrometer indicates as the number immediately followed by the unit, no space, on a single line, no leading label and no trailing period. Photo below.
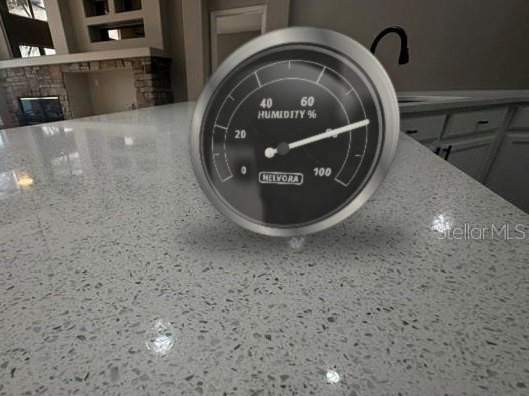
80%
